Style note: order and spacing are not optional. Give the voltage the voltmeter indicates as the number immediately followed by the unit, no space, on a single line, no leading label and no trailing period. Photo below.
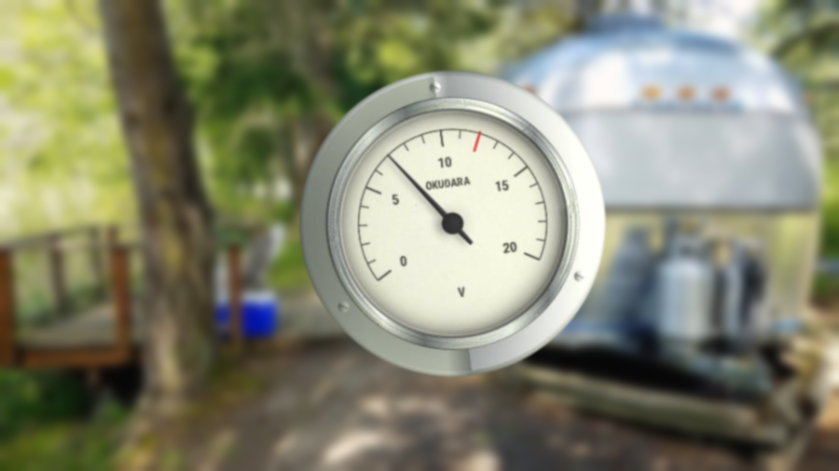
7V
